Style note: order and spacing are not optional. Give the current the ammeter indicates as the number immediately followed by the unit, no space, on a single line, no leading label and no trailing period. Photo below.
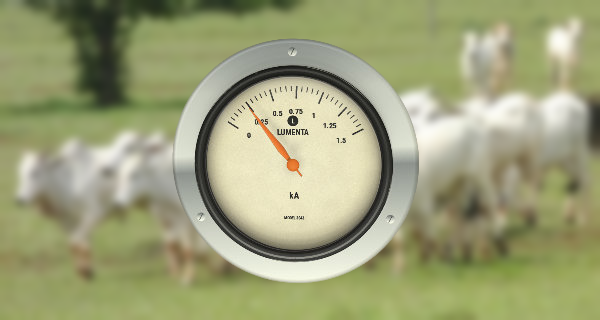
0.25kA
